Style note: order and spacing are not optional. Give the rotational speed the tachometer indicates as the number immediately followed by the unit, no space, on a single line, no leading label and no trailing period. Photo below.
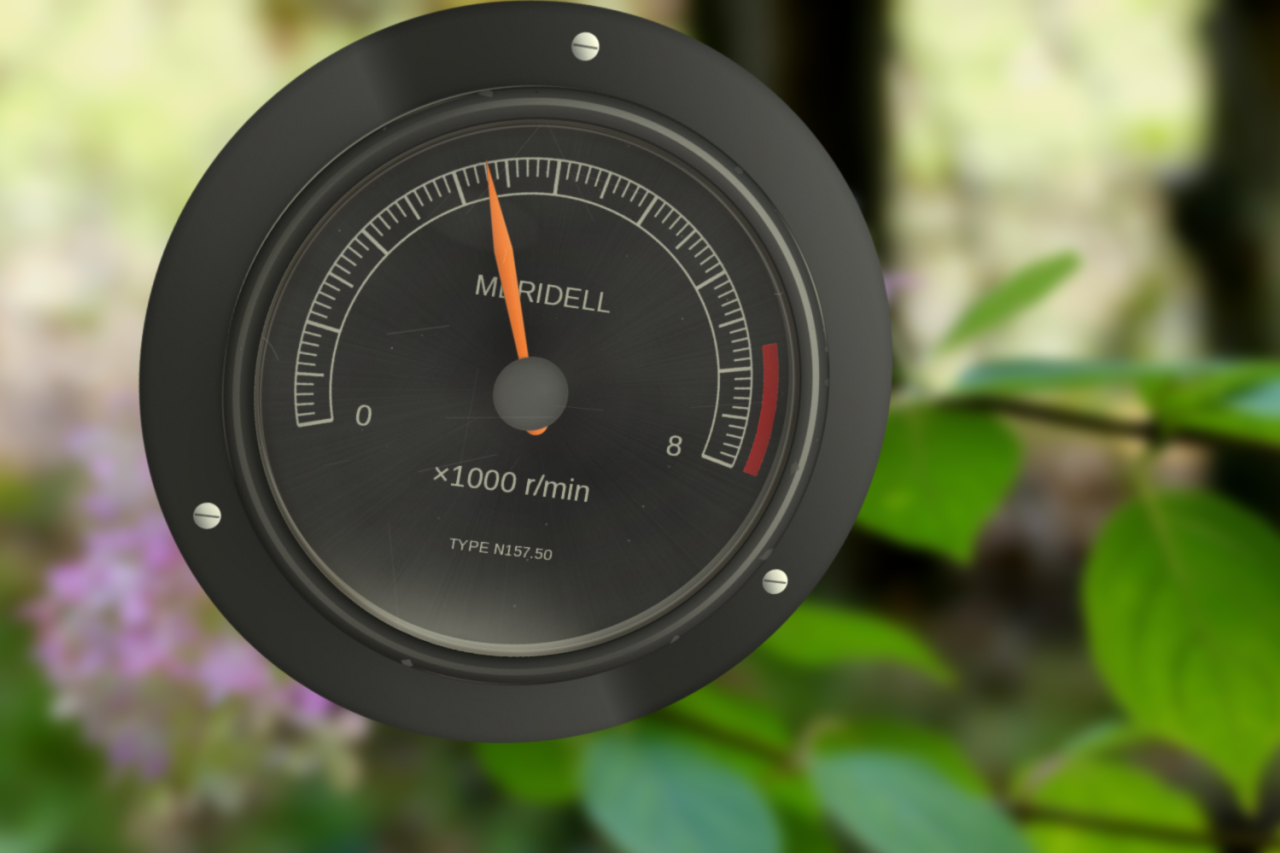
3300rpm
